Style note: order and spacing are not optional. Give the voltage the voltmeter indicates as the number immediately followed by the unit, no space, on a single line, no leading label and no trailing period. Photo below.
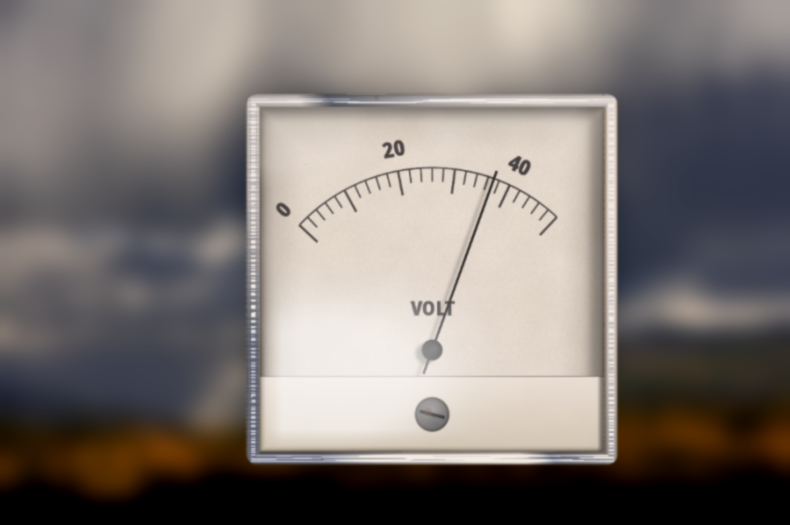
37V
